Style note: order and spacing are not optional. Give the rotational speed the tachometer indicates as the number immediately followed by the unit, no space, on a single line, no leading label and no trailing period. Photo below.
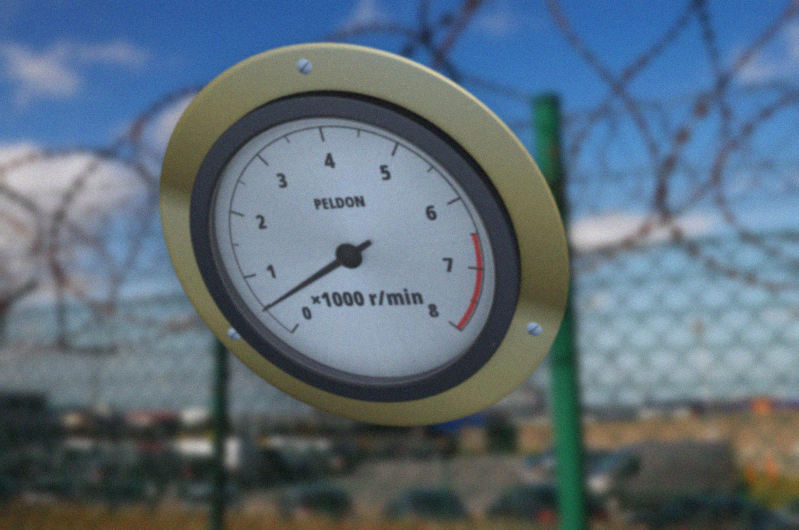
500rpm
